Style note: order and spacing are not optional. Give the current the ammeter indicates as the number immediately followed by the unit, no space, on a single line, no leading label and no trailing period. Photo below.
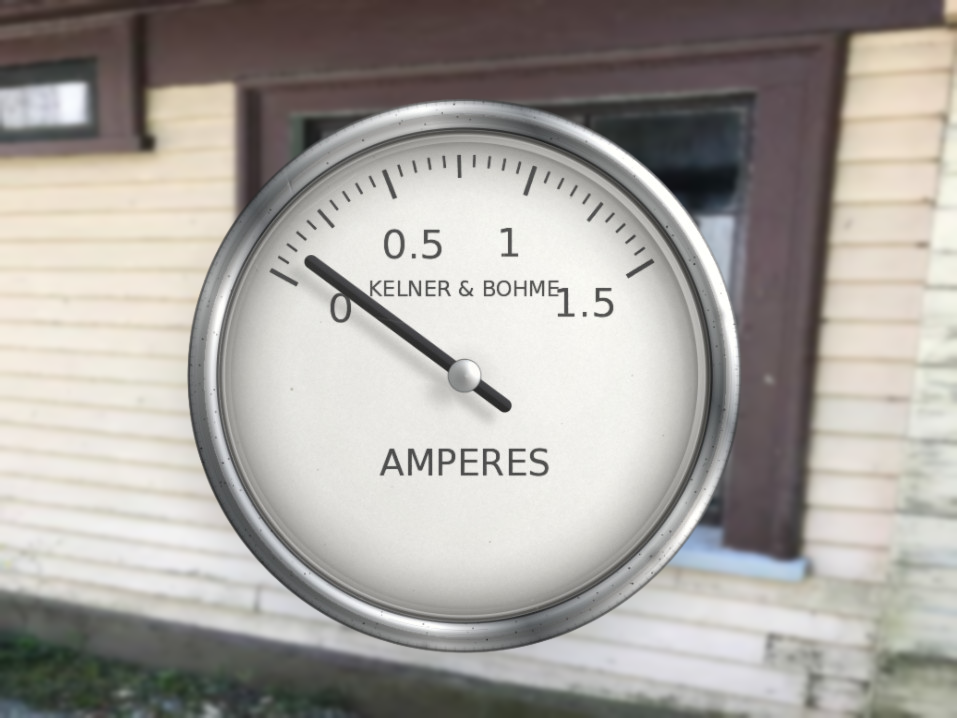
0.1A
